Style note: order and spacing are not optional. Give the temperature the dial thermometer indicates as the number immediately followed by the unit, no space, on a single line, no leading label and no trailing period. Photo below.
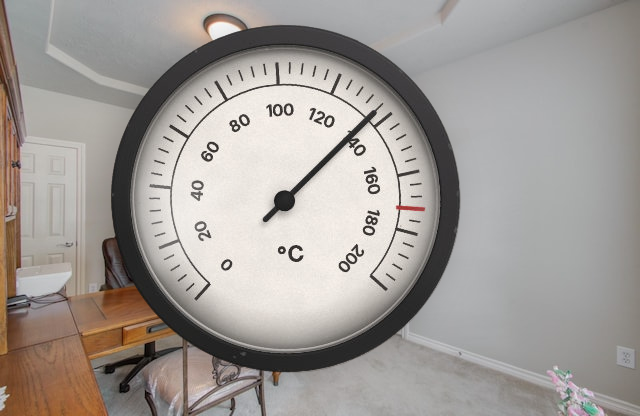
136°C
